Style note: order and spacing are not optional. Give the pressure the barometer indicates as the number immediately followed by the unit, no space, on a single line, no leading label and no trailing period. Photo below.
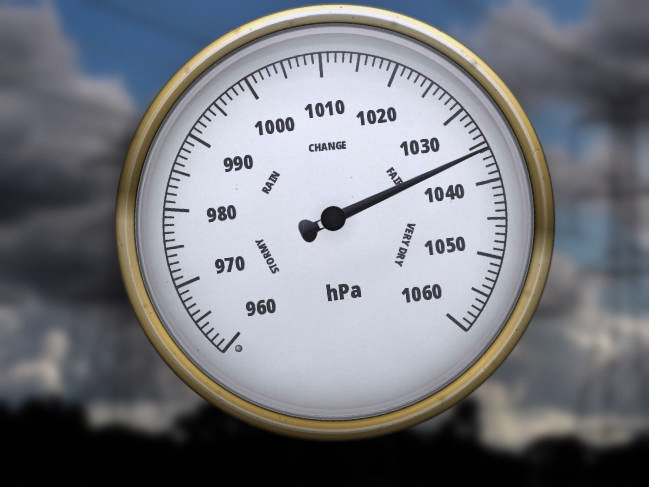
1036hPa
